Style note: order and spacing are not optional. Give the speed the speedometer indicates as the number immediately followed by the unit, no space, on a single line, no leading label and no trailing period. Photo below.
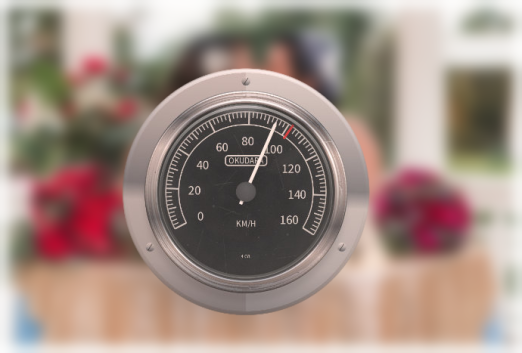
94km/h
